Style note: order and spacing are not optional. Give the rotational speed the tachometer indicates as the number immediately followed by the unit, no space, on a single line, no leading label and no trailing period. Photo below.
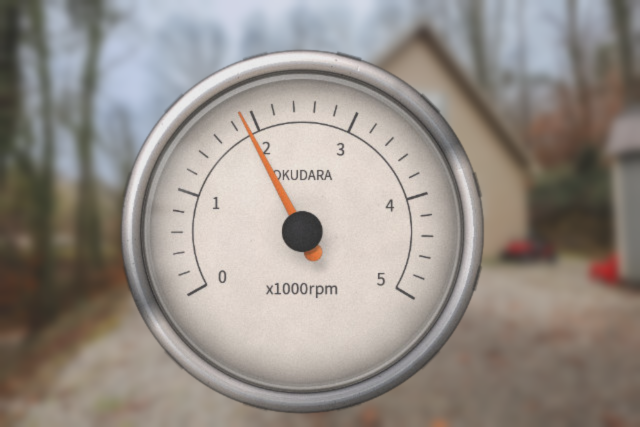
1900rpm
